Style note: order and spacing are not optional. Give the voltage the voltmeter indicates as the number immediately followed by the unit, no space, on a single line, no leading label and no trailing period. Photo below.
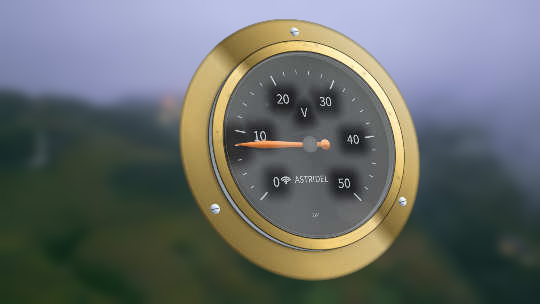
8V
